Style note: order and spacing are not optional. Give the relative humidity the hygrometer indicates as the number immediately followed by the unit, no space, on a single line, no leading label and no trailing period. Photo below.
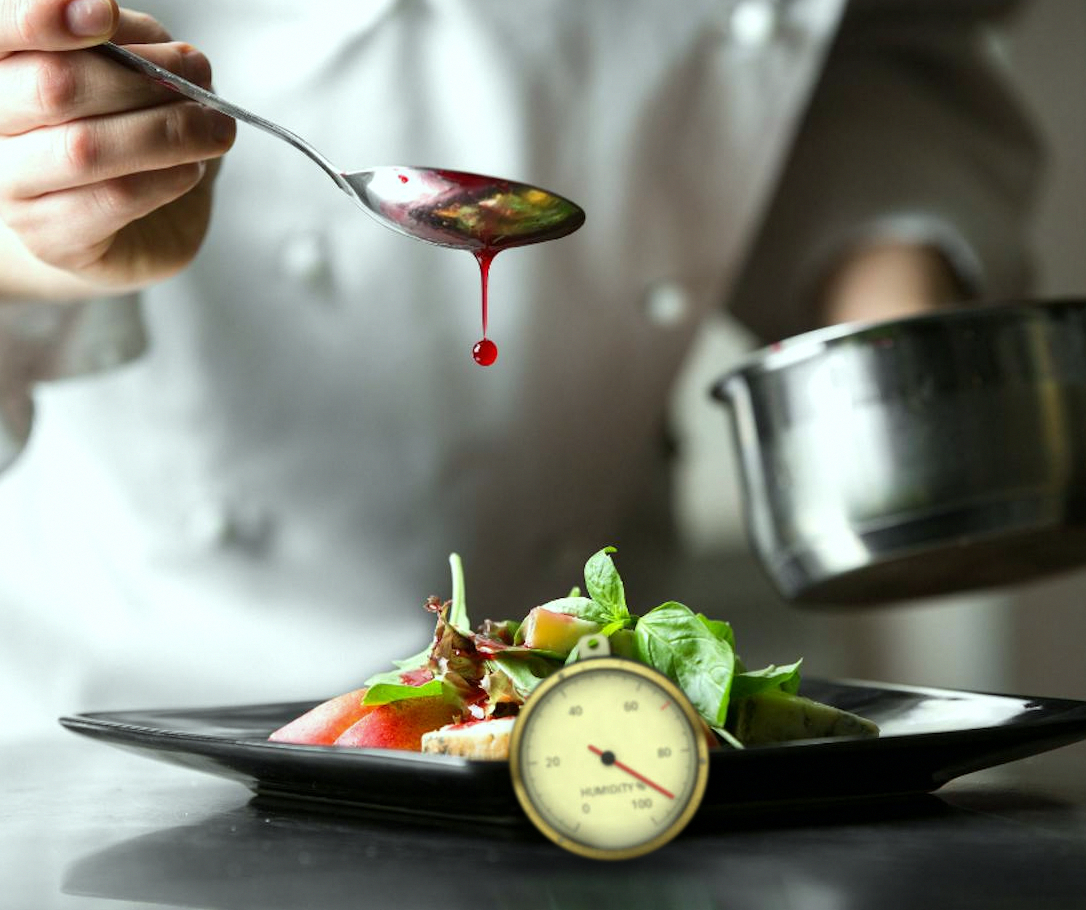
92%
